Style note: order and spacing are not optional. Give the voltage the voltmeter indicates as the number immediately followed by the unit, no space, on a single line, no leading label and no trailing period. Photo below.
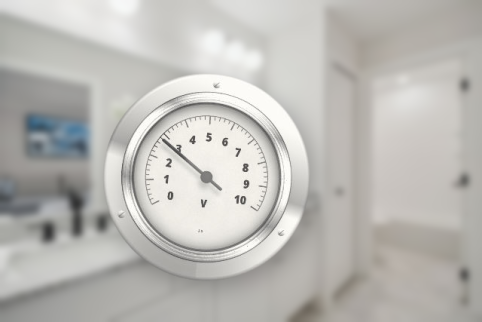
2.8V
